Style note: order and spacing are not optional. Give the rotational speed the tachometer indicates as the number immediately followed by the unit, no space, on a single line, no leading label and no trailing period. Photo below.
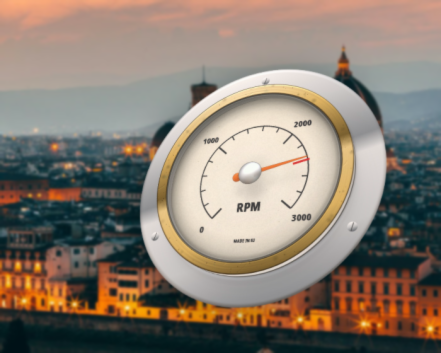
2400rpm
